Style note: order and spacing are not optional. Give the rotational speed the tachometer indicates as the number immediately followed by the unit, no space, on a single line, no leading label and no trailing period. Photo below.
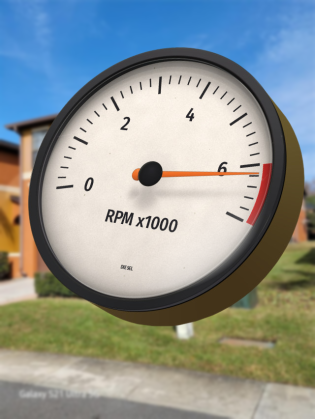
6200rpm
